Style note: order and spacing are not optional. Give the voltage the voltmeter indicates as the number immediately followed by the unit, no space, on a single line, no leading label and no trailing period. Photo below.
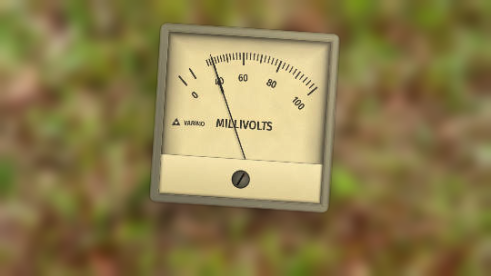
40mV
